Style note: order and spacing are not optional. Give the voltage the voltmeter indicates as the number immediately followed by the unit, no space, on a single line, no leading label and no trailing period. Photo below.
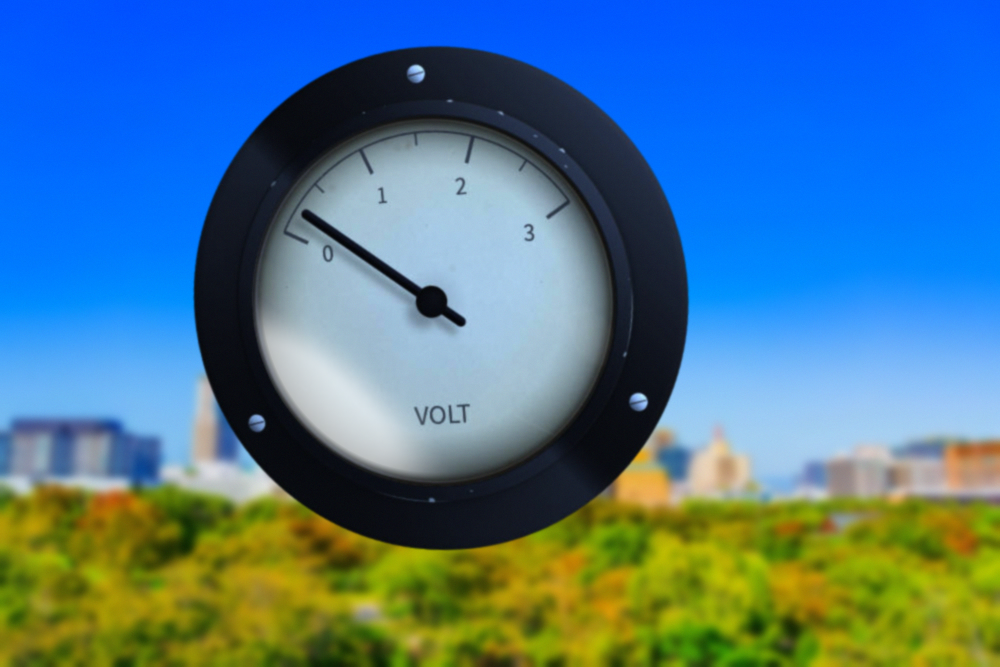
0.25V
